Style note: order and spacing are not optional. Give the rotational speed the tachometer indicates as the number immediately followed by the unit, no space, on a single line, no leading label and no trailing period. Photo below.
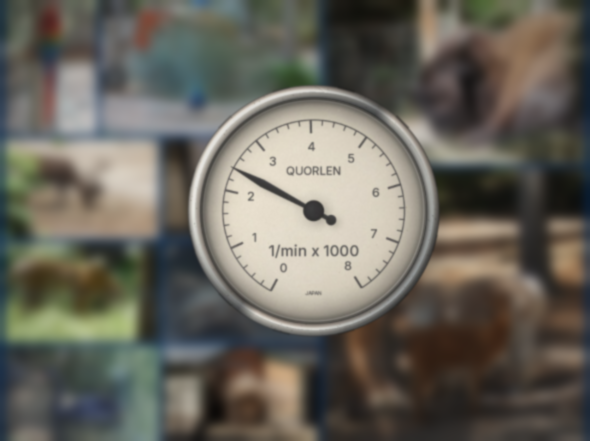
2400rpm
